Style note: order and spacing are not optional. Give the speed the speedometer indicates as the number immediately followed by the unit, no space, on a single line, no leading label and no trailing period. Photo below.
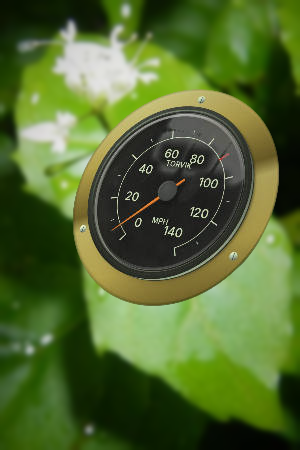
5mph
